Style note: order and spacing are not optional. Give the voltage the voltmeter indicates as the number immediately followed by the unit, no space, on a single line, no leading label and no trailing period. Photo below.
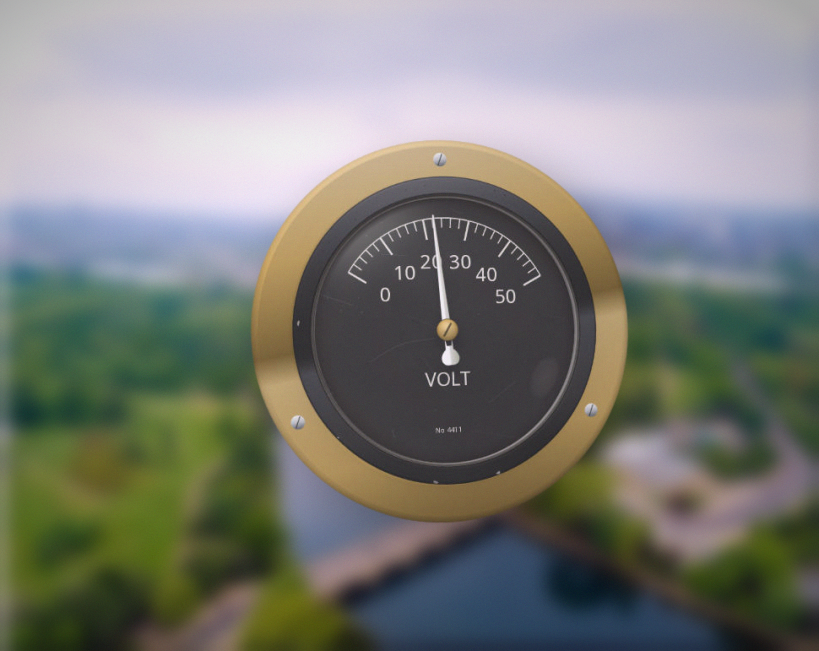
22V
